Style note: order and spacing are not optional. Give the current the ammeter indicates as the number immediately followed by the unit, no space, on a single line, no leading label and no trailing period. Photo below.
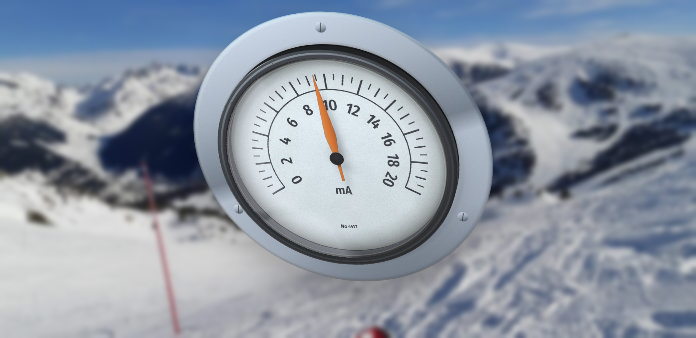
9.5mA
